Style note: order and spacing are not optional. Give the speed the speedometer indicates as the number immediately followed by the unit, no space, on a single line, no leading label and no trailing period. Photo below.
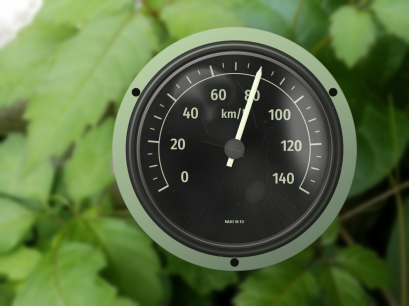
80km/h
